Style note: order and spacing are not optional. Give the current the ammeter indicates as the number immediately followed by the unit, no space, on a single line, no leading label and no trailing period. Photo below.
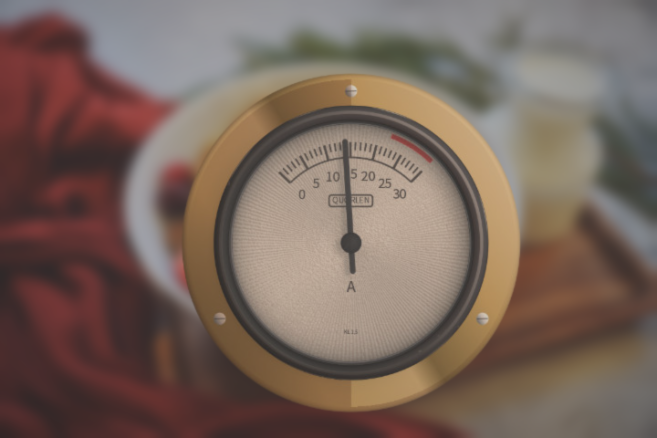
14A
